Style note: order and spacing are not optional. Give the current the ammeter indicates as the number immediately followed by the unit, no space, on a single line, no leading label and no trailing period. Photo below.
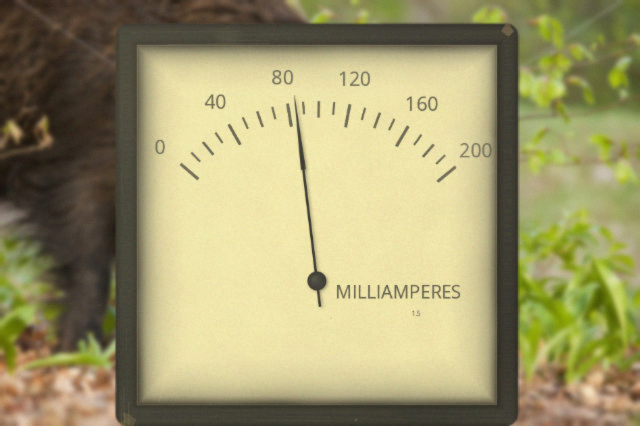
85mA
